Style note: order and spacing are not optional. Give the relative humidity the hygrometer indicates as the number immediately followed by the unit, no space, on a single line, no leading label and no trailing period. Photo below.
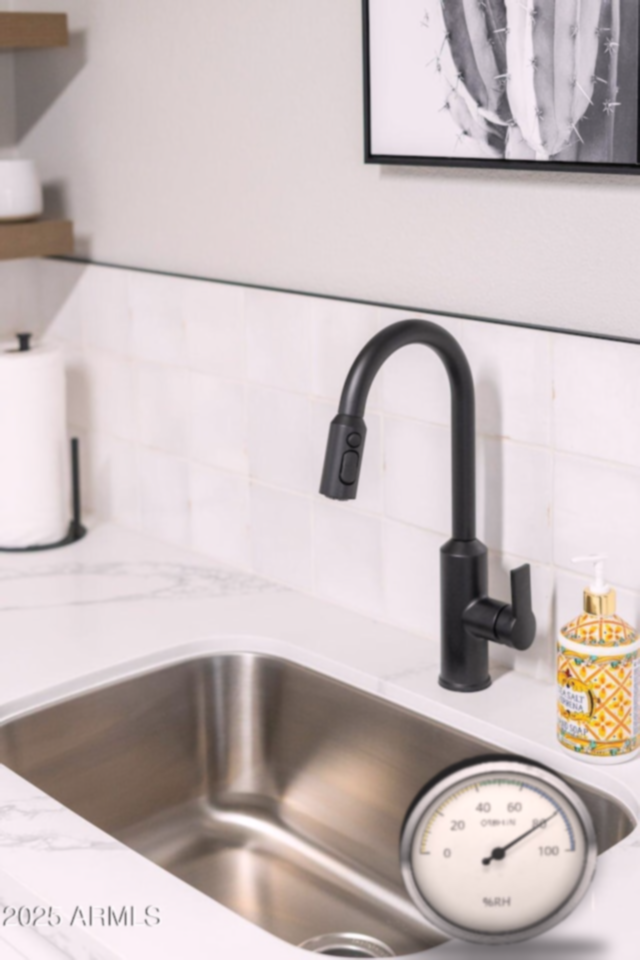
80%
